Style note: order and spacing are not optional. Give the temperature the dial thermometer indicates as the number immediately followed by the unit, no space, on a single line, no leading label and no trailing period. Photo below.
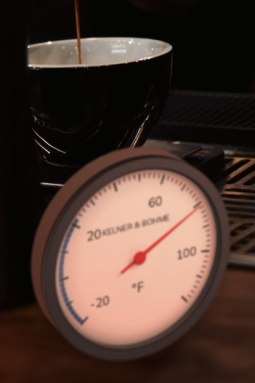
80°F
